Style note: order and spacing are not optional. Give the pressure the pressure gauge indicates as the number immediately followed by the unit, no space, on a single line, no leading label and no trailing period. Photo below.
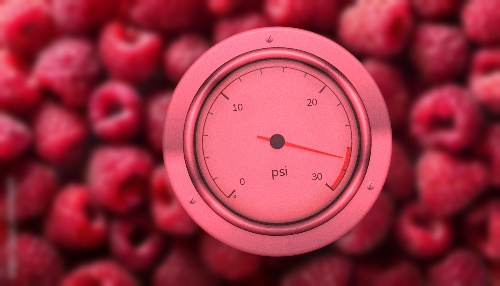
27psi
